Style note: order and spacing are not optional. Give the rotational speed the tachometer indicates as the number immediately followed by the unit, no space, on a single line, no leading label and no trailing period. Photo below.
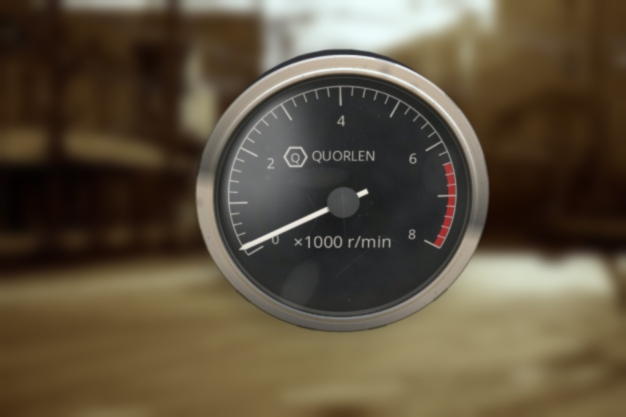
200rpm
